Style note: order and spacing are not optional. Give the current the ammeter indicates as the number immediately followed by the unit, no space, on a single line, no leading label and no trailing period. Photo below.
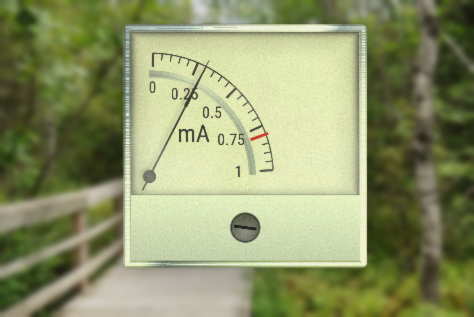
0.3mA
